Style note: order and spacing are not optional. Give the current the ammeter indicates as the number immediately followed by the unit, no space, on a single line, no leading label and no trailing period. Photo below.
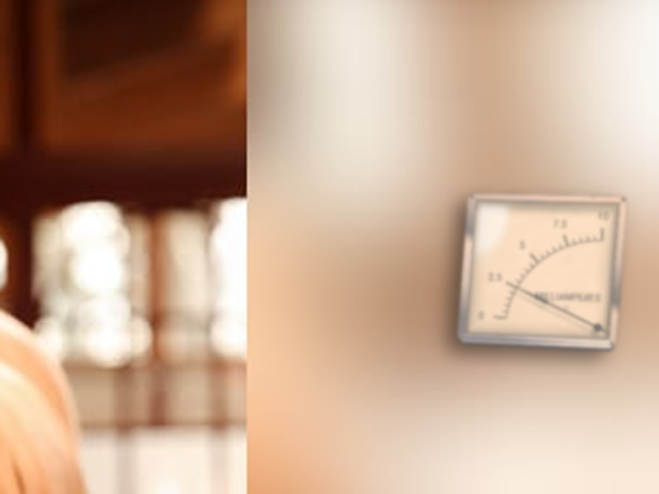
2.5mA
